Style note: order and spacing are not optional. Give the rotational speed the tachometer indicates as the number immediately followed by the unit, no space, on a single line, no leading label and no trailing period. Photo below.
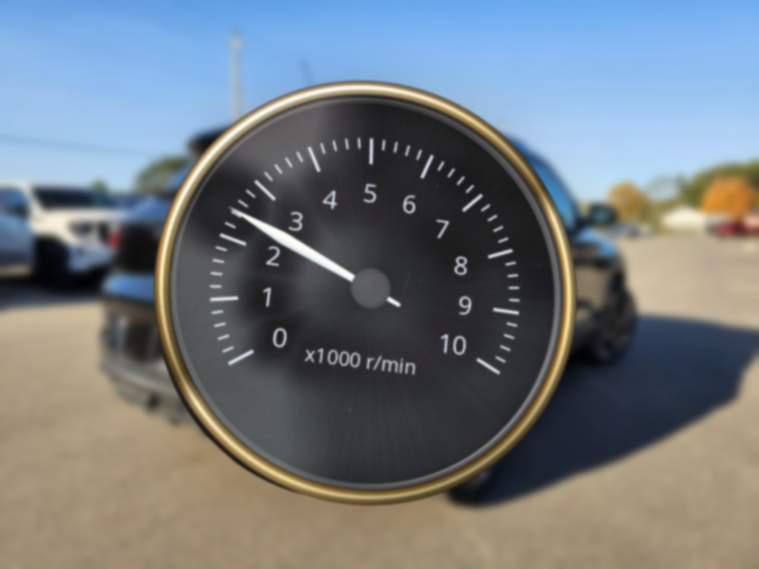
2400rpm
